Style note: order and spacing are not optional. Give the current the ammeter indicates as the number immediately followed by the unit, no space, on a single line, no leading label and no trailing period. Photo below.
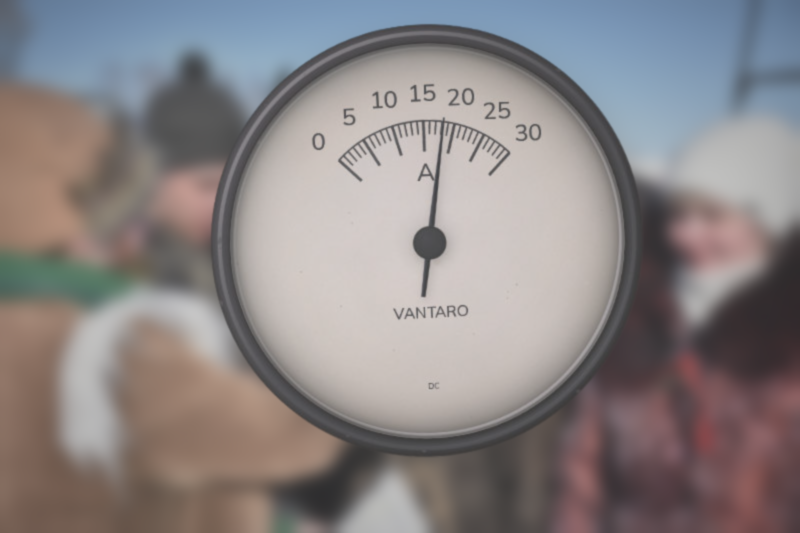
18A
